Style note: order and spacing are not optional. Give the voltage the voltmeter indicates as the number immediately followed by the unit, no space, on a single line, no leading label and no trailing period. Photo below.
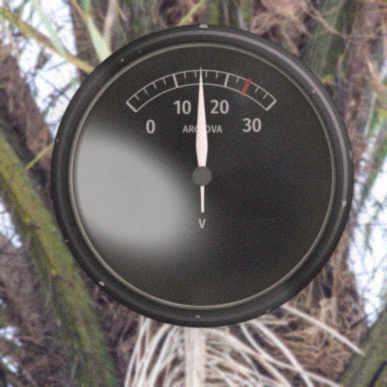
15V
